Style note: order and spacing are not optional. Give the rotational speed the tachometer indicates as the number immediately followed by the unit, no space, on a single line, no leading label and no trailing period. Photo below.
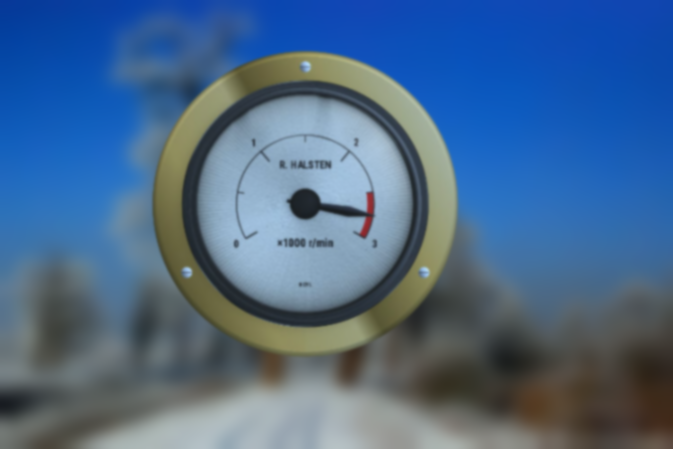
2750rpm
